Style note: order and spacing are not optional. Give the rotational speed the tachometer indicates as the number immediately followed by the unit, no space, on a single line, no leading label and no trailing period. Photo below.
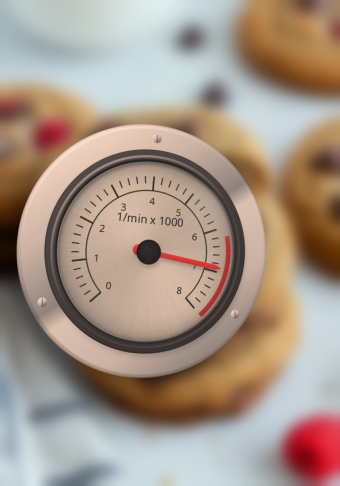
6900rpm
